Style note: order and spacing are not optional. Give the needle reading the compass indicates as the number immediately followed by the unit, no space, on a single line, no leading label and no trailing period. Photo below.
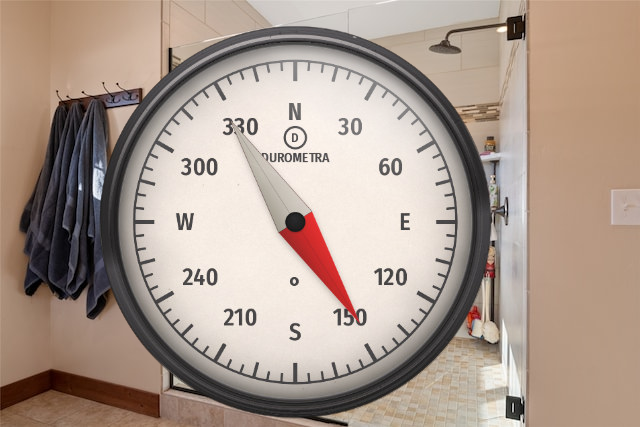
147.5°
